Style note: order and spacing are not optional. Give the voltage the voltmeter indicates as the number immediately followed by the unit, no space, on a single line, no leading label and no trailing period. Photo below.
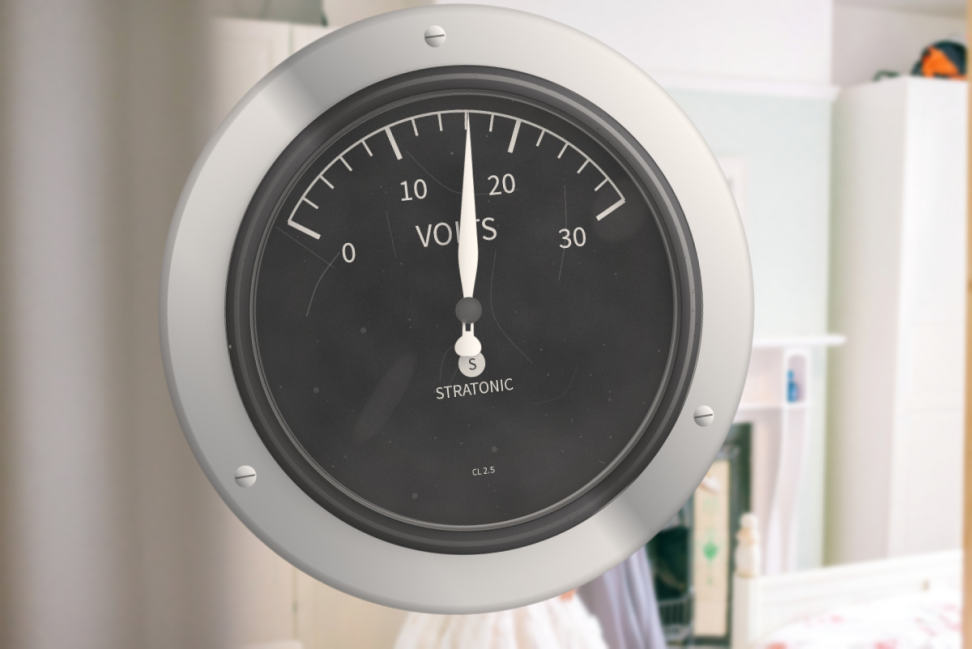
16V
